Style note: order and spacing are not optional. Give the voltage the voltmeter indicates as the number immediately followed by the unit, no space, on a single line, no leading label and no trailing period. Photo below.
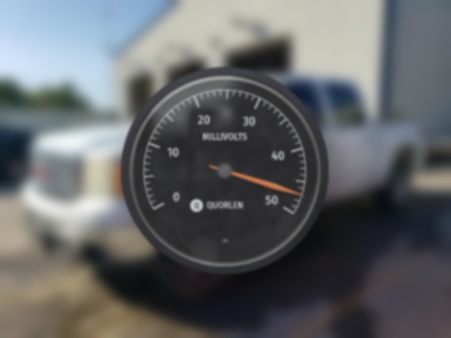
47mV
